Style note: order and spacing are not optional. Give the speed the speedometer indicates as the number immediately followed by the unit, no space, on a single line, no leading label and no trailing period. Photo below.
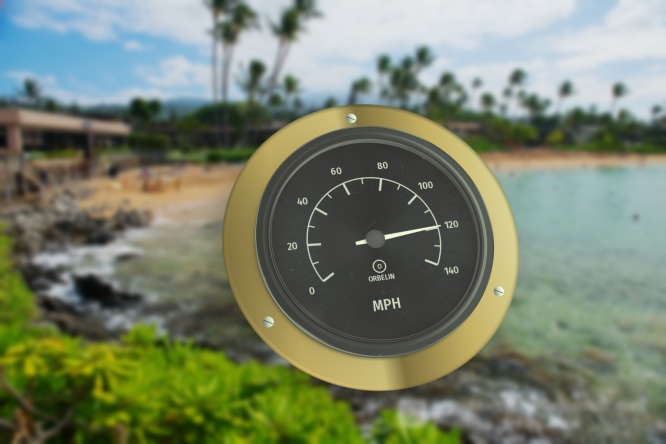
120mph
